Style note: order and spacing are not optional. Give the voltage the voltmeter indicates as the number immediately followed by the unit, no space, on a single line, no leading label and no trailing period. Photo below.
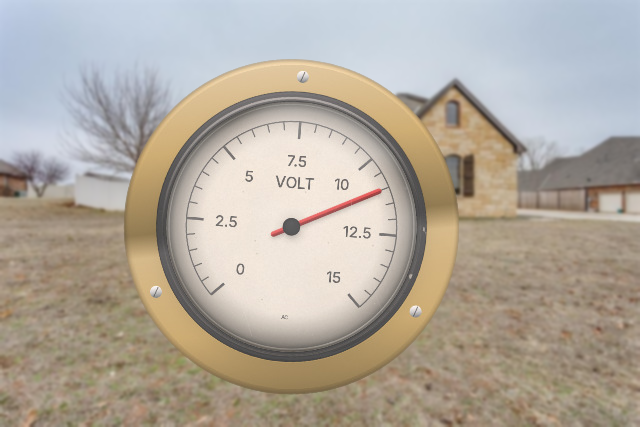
11V
